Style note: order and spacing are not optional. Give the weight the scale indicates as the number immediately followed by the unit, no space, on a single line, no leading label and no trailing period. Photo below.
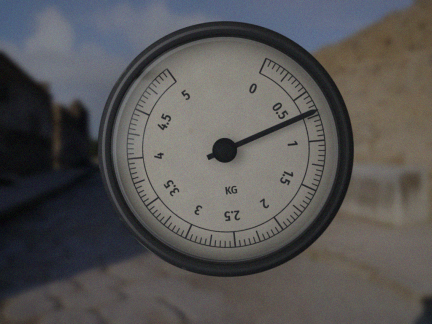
0.7kg
